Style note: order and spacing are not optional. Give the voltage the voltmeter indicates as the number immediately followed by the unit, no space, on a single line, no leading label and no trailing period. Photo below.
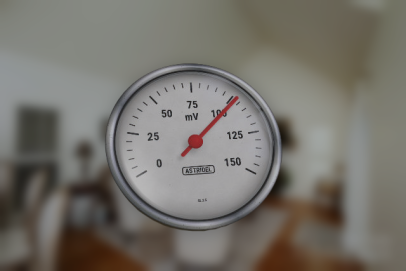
102.5mV
